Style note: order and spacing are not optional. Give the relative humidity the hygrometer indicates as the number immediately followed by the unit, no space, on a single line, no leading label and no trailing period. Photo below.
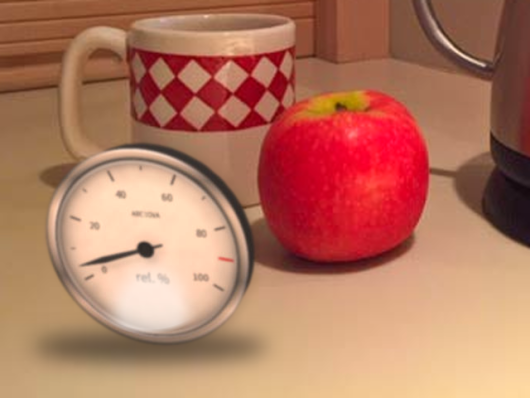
5%
